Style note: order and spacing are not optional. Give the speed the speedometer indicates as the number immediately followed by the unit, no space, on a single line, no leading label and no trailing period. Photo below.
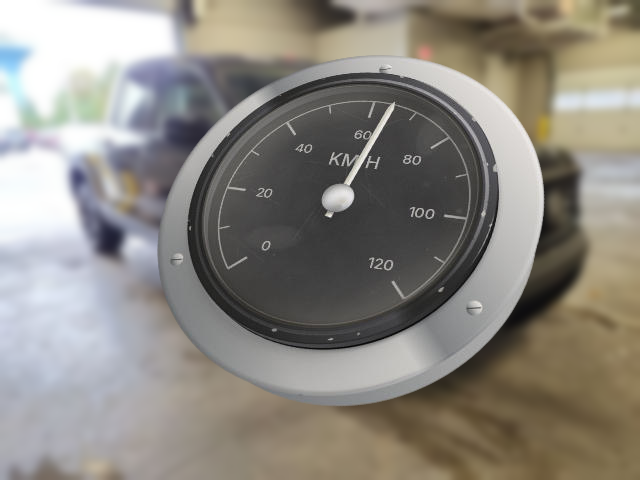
65km/h
